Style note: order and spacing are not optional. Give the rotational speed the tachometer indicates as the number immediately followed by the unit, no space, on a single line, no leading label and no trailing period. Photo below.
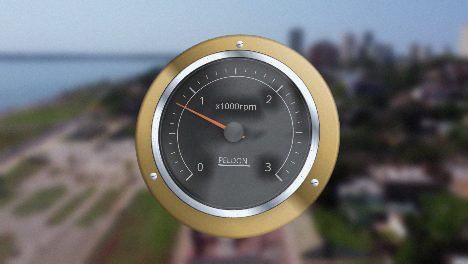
800rpm
